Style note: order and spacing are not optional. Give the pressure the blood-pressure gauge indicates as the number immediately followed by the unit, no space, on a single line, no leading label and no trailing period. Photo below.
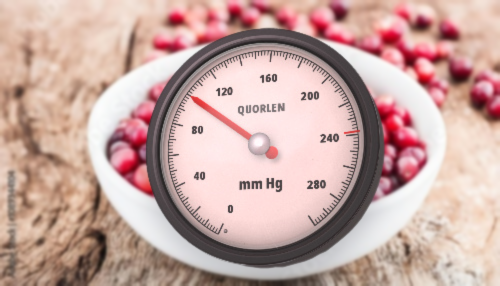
100mmHg
